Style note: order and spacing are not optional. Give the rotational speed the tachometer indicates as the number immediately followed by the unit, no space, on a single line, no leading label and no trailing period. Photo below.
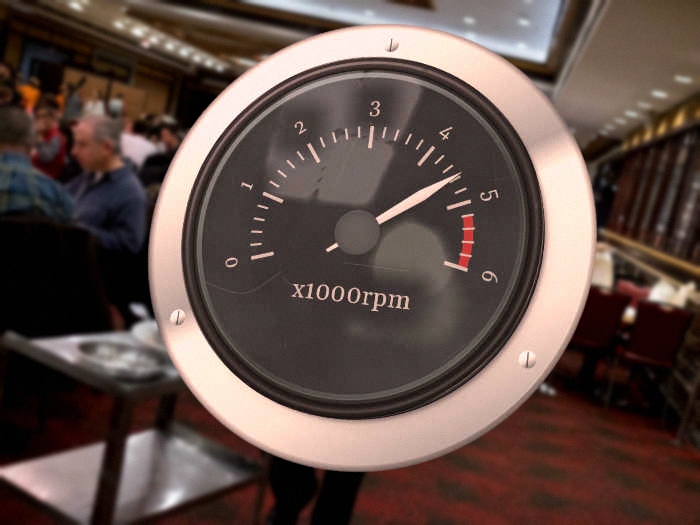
4600rpm
